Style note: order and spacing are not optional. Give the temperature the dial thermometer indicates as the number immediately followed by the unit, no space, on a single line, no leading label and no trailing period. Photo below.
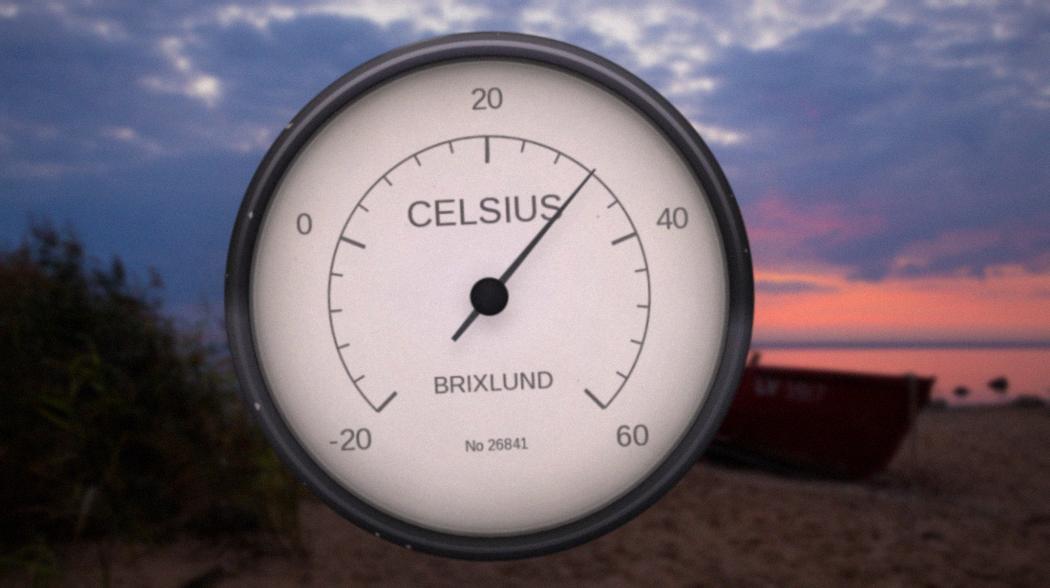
32°C
